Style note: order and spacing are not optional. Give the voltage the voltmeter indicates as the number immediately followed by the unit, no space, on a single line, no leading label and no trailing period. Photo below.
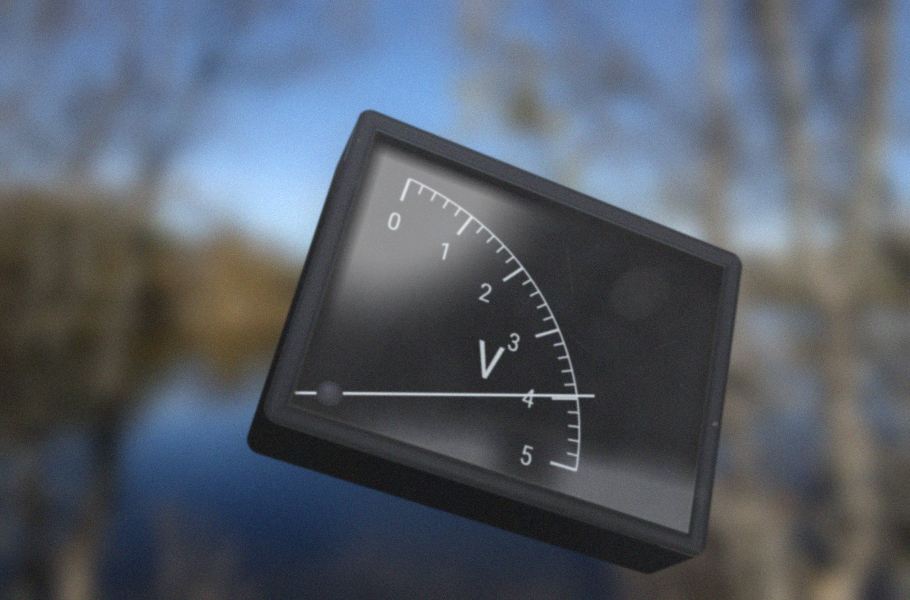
4V
